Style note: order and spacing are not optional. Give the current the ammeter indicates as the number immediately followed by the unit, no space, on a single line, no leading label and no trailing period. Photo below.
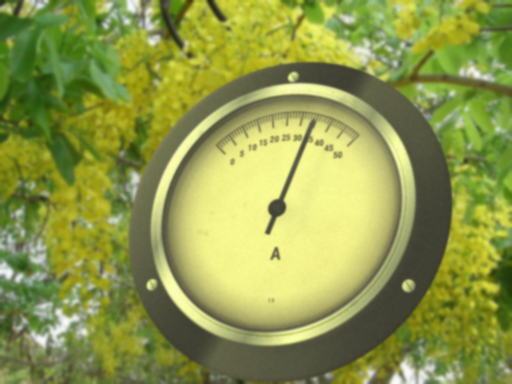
35A
